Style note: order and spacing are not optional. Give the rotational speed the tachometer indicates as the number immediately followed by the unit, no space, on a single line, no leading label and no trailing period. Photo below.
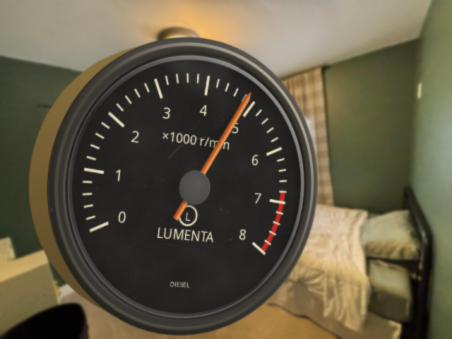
4800rpm
